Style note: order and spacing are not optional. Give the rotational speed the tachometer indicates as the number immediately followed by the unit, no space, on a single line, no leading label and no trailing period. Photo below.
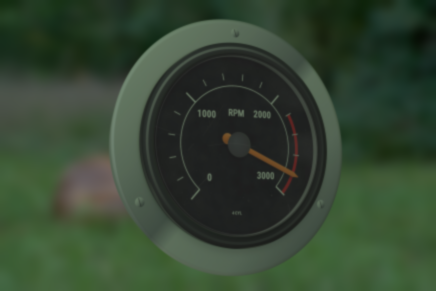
2800rpm
